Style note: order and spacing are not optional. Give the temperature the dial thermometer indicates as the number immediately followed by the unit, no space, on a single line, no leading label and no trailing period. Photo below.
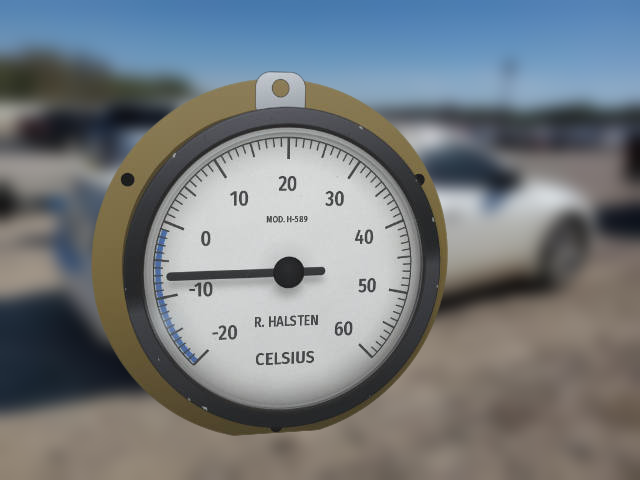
-7°C
